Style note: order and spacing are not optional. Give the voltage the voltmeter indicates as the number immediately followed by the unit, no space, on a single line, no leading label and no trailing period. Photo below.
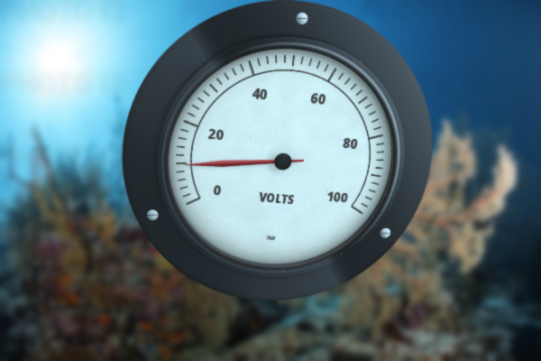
10V
